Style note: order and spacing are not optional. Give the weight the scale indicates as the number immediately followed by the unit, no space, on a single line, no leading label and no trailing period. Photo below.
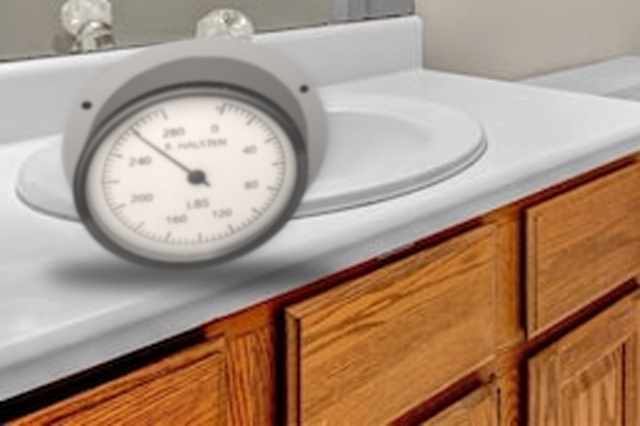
260lb
